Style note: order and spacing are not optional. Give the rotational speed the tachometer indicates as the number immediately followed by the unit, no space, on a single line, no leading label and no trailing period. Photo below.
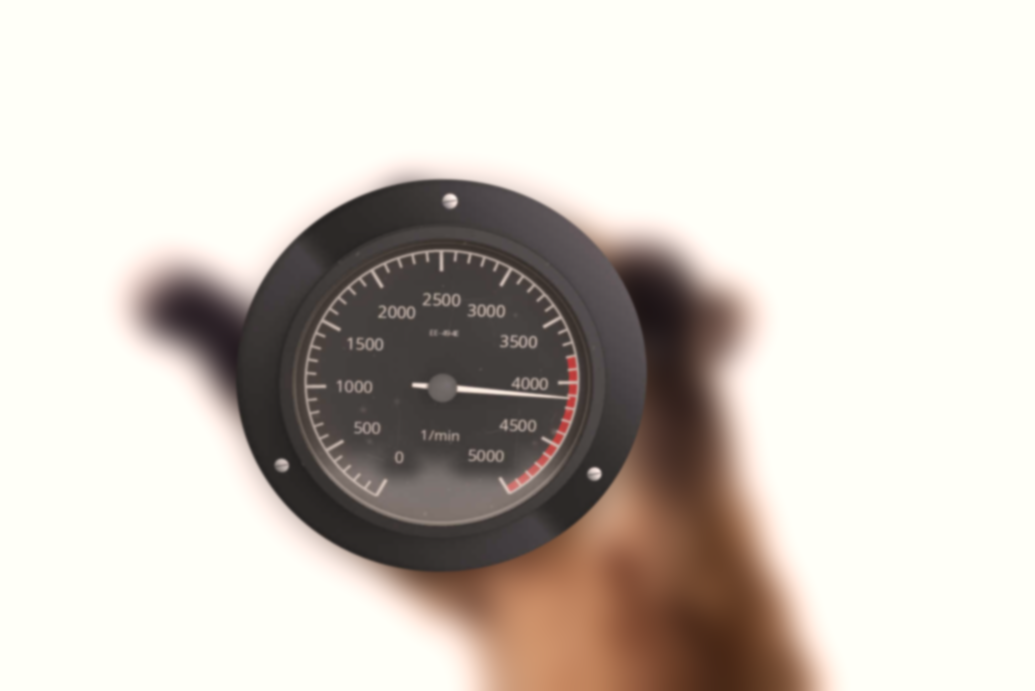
4100rpm
